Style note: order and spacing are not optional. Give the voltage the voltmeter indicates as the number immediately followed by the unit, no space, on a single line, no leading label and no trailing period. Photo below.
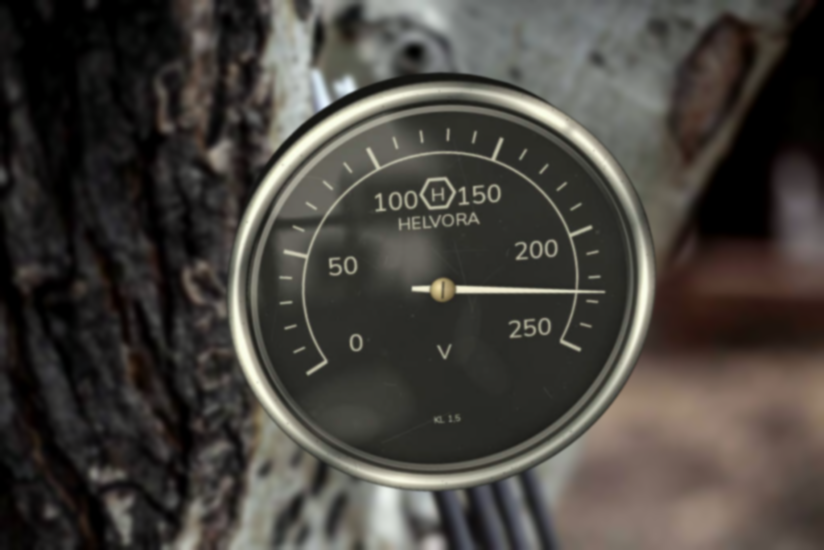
225V
